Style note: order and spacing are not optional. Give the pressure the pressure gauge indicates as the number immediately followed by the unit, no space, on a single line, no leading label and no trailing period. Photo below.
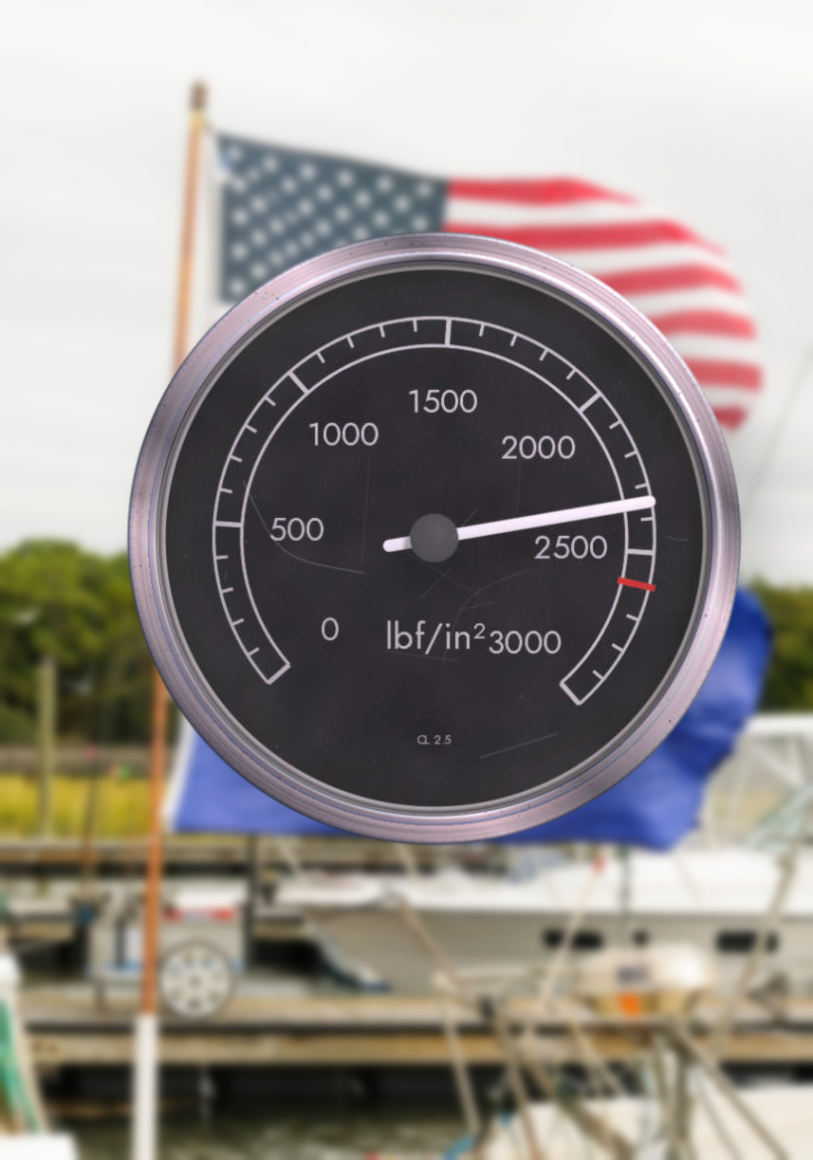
2350psi
